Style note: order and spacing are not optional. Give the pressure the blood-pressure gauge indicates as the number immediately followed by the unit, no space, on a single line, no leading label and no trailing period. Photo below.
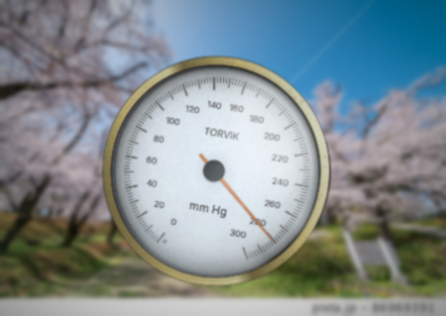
280mmHg
